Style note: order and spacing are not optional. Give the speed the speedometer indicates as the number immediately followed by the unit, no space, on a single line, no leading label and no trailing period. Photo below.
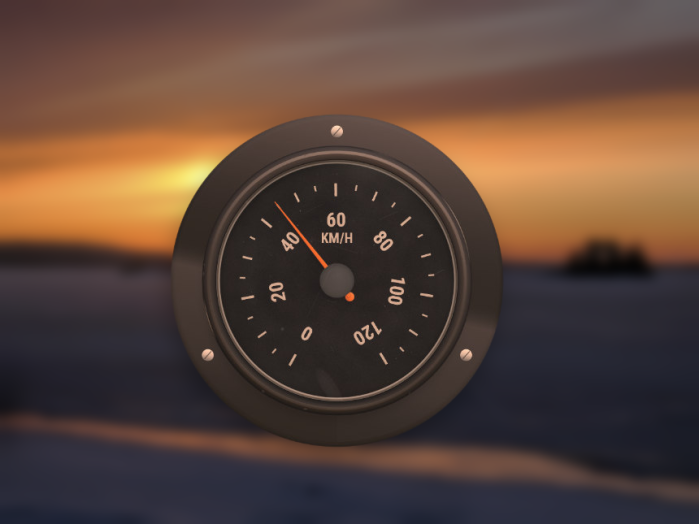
45km/h
